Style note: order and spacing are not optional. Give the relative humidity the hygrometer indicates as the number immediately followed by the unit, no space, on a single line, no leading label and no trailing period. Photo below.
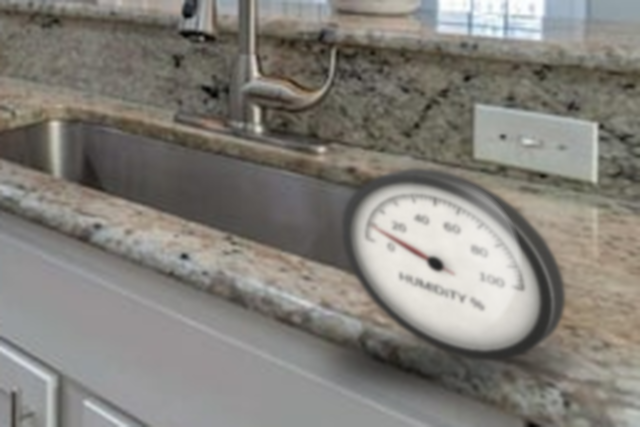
10%
